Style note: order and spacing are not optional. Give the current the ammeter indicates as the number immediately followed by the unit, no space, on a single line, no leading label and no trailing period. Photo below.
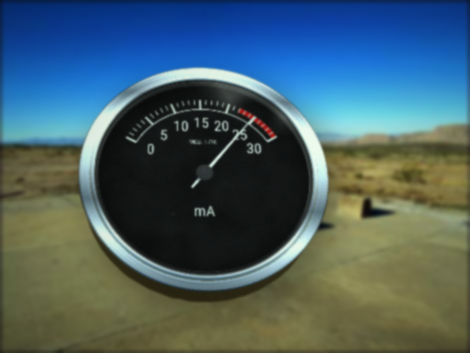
25mA
